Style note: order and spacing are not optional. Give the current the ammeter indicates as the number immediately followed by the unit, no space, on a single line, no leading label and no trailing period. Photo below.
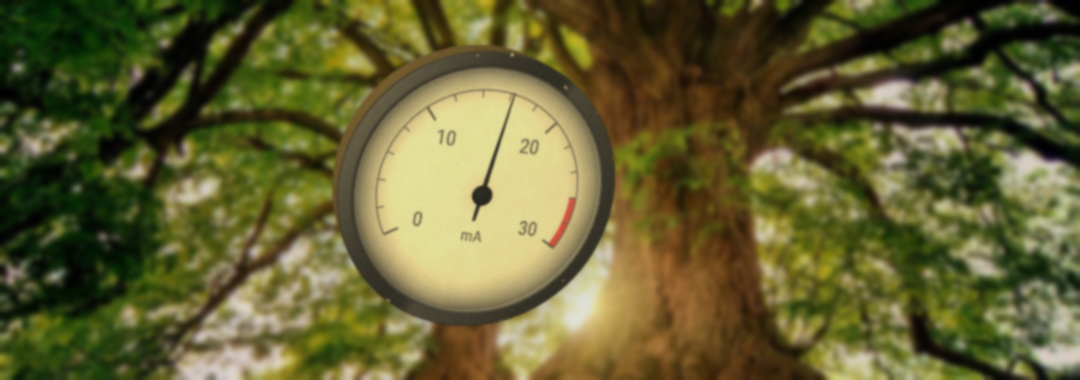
16mA
